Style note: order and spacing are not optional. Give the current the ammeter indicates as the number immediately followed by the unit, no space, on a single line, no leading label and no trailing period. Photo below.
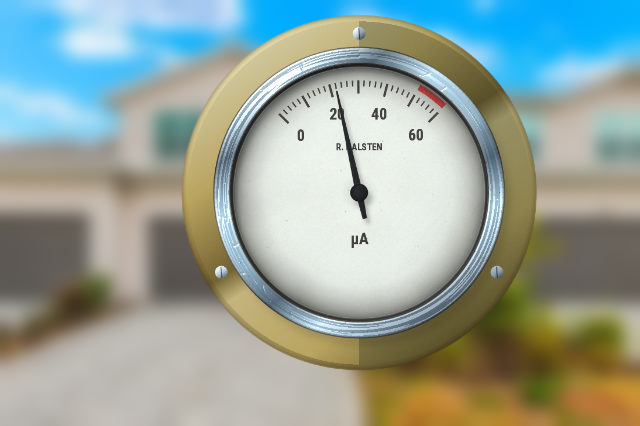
22µA
